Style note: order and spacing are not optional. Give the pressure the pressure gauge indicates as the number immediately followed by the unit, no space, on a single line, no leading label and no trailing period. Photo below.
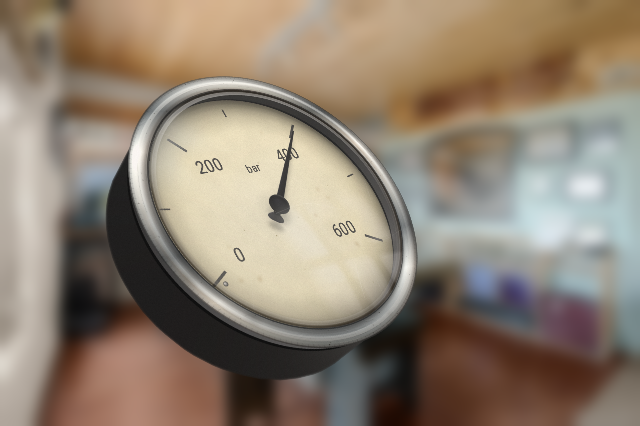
400bar
